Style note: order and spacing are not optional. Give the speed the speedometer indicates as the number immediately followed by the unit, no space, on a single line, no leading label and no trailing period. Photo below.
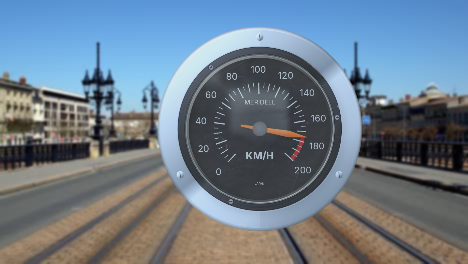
175km/h
